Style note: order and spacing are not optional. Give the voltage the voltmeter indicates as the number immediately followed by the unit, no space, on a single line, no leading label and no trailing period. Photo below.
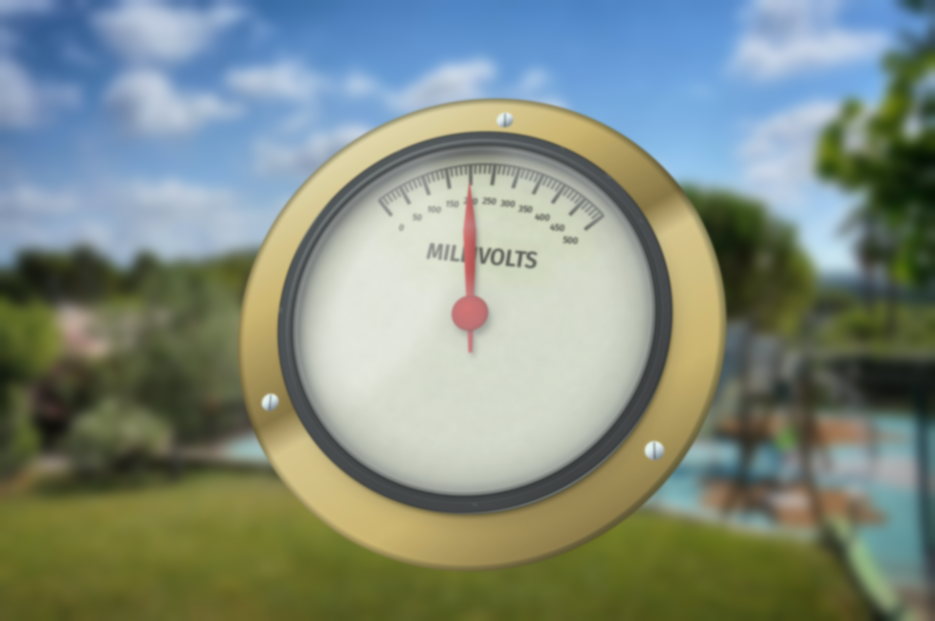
200mV
